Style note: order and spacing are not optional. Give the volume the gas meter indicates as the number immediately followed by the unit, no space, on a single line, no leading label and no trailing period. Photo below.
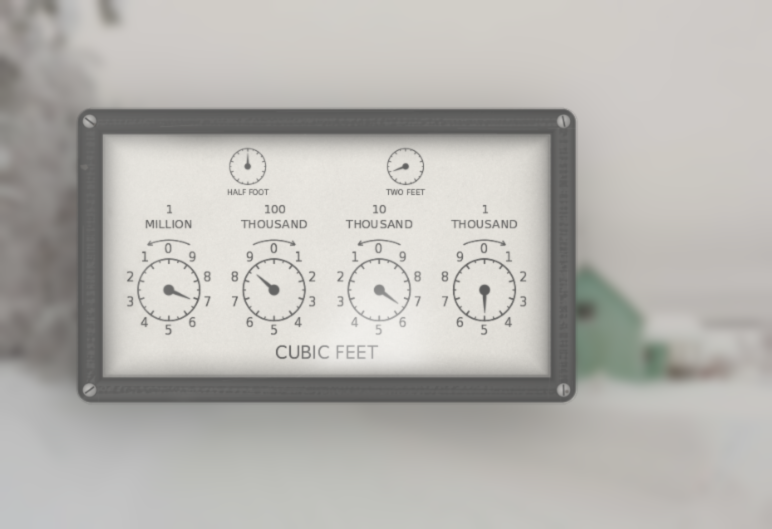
686500ft³
